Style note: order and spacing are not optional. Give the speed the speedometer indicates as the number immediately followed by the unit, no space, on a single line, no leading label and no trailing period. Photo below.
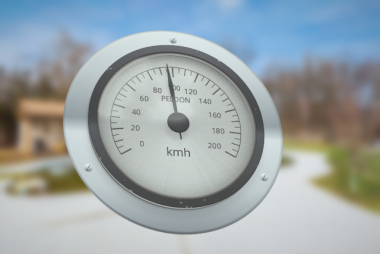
95km/h
